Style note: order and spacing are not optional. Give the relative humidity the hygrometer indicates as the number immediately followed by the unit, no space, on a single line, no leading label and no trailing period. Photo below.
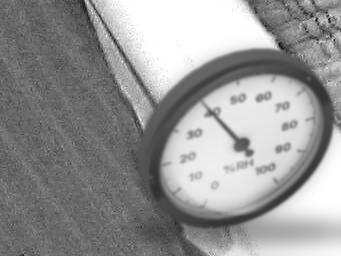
40%
